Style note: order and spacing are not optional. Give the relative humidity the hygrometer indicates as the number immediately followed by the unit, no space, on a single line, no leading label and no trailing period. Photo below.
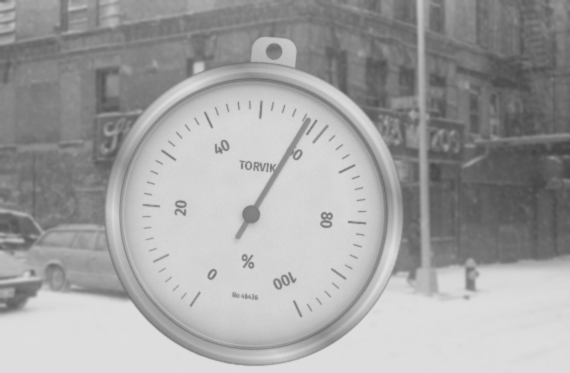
59%
